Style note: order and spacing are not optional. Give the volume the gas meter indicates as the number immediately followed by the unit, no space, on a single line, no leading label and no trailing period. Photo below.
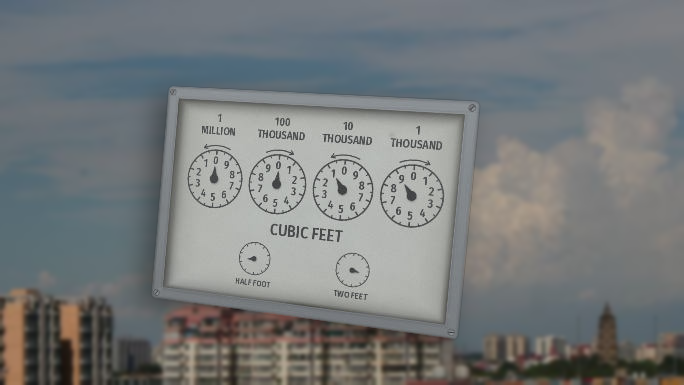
900ft³
